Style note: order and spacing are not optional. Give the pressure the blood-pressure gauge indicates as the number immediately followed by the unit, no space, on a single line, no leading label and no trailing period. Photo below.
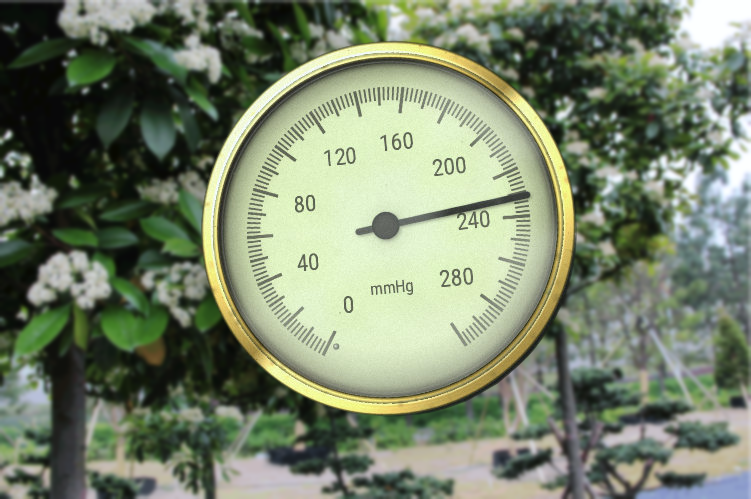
232mmHg
